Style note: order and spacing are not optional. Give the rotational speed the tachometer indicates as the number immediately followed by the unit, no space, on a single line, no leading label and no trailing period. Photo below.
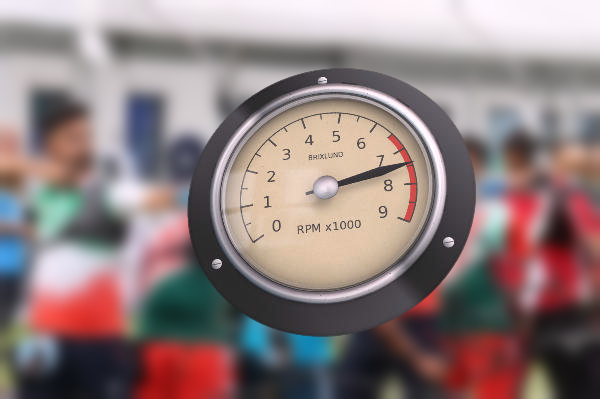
7500rpm
